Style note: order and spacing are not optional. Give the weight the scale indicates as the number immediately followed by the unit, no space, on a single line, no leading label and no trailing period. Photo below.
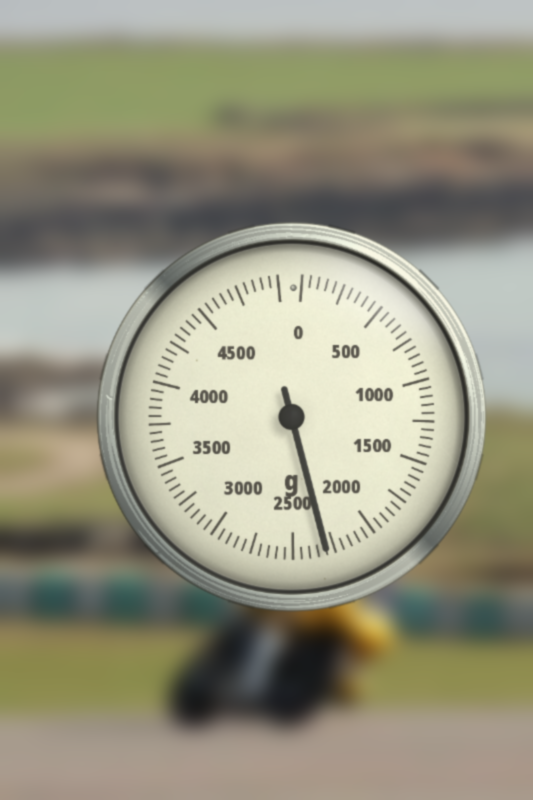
2300g
